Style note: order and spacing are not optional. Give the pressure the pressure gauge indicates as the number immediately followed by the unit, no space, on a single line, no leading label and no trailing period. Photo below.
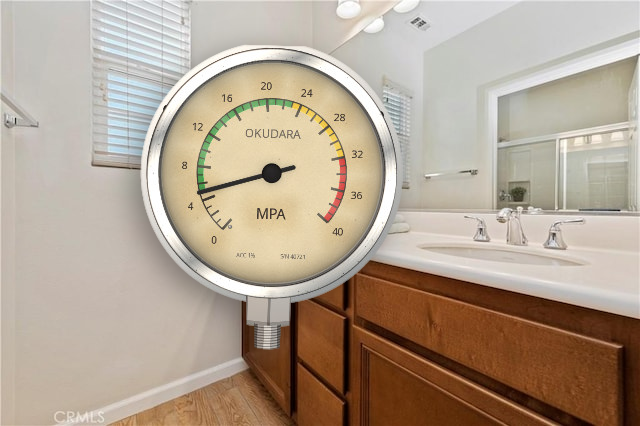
5MPa
